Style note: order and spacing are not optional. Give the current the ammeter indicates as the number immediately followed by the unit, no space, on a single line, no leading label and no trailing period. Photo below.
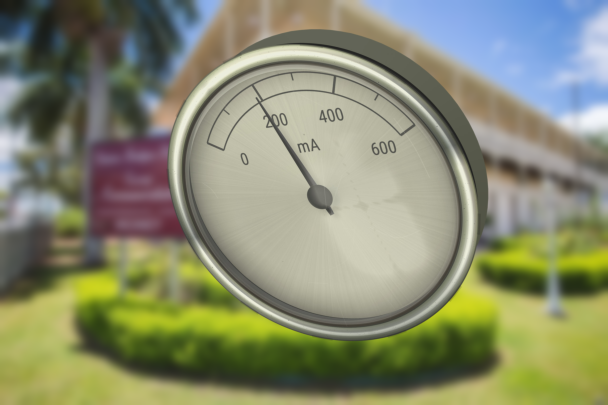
200mA
